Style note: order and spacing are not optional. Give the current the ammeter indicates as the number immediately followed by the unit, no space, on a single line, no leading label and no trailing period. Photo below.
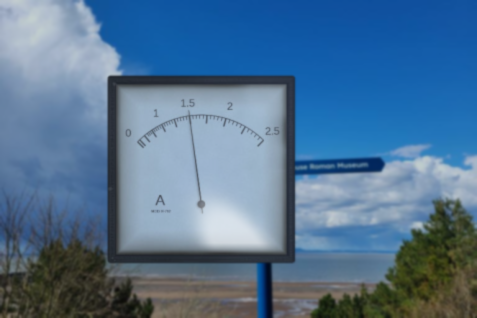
1.5A
